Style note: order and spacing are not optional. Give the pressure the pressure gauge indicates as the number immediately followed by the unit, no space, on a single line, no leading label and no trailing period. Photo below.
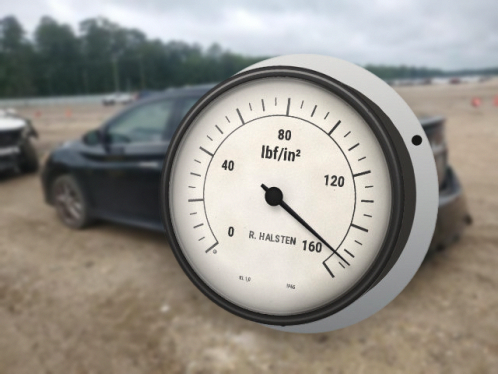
152.5psi
